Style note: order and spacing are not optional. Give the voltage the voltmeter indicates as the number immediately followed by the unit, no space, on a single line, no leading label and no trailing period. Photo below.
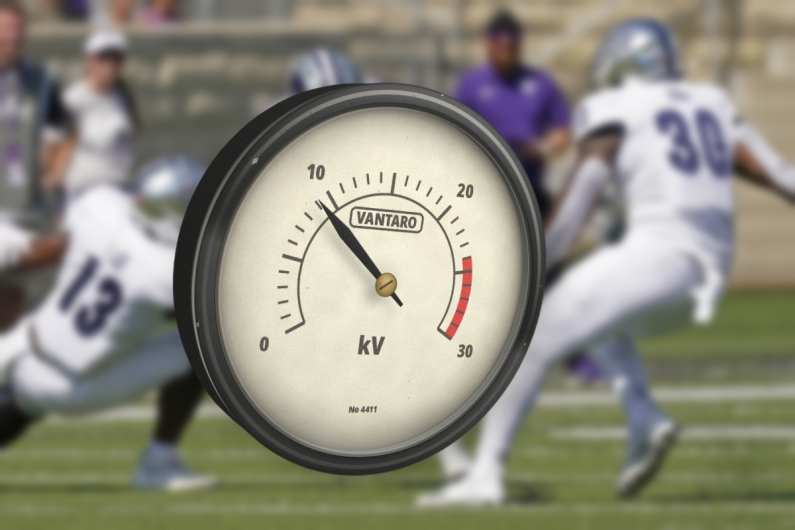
9kV
